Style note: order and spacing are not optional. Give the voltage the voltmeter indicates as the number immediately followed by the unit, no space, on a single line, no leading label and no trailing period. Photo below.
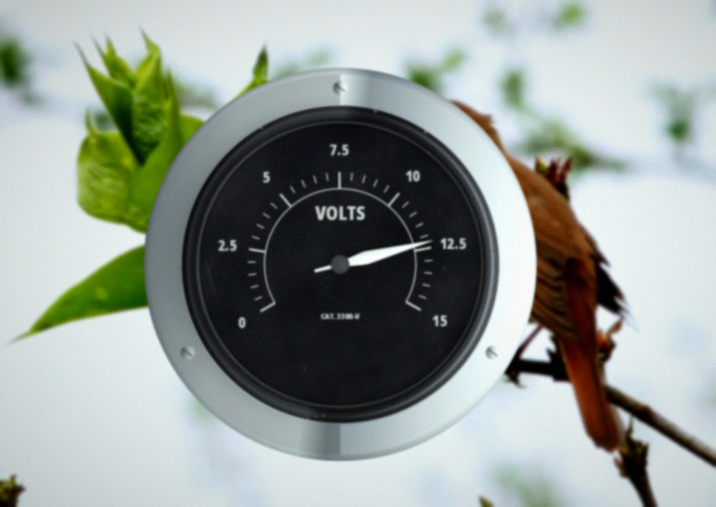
12.25V
